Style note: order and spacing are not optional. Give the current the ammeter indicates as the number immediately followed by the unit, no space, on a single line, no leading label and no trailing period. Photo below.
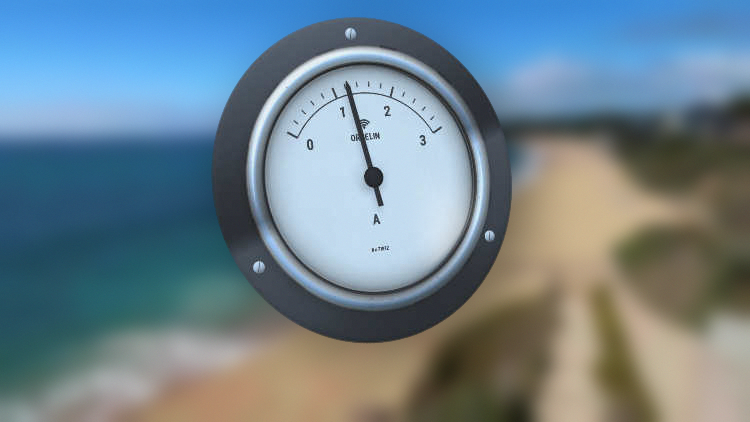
1.2A
